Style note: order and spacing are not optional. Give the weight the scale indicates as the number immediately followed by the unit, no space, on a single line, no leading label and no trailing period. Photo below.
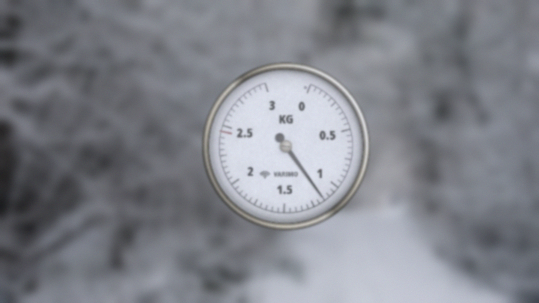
1.15kg
